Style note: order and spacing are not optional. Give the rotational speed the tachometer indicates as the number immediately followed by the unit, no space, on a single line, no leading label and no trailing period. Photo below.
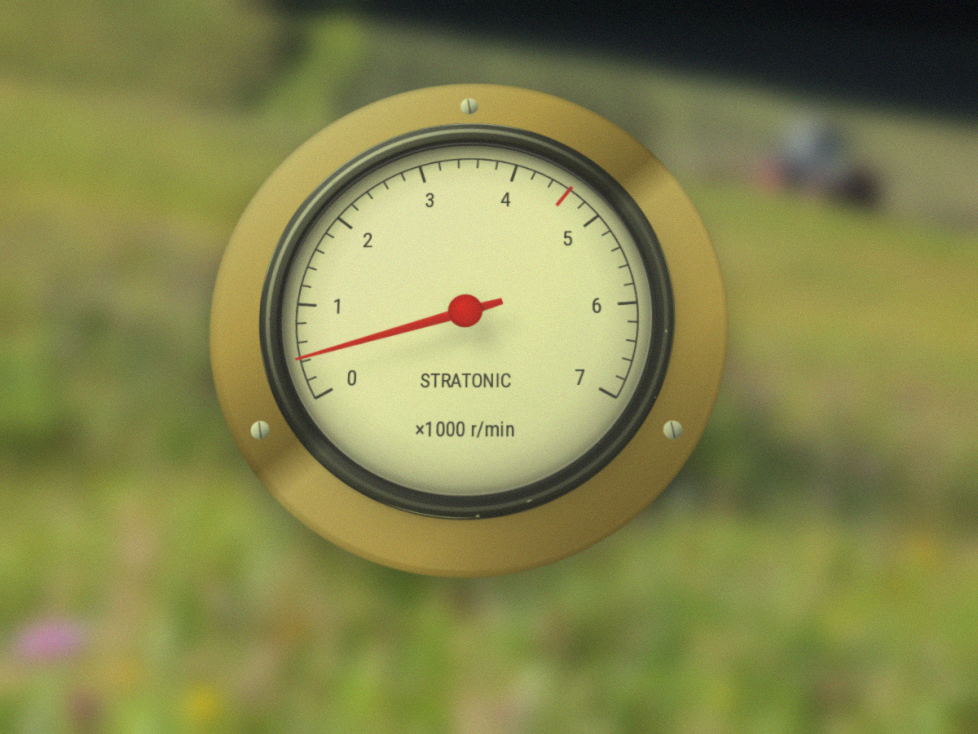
400rpm
